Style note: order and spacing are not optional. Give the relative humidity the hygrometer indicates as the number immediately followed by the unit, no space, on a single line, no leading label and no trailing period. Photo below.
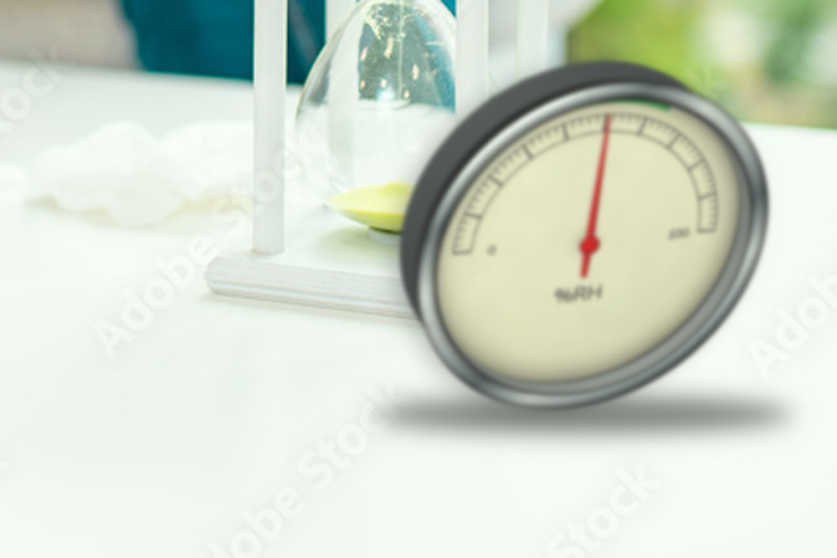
50%
